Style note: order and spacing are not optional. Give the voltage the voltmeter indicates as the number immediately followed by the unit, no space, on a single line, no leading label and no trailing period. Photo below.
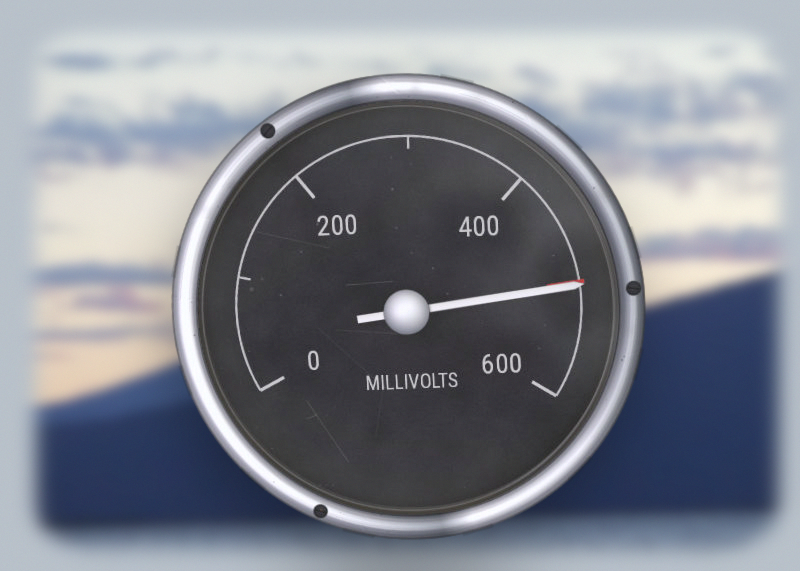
500mV
